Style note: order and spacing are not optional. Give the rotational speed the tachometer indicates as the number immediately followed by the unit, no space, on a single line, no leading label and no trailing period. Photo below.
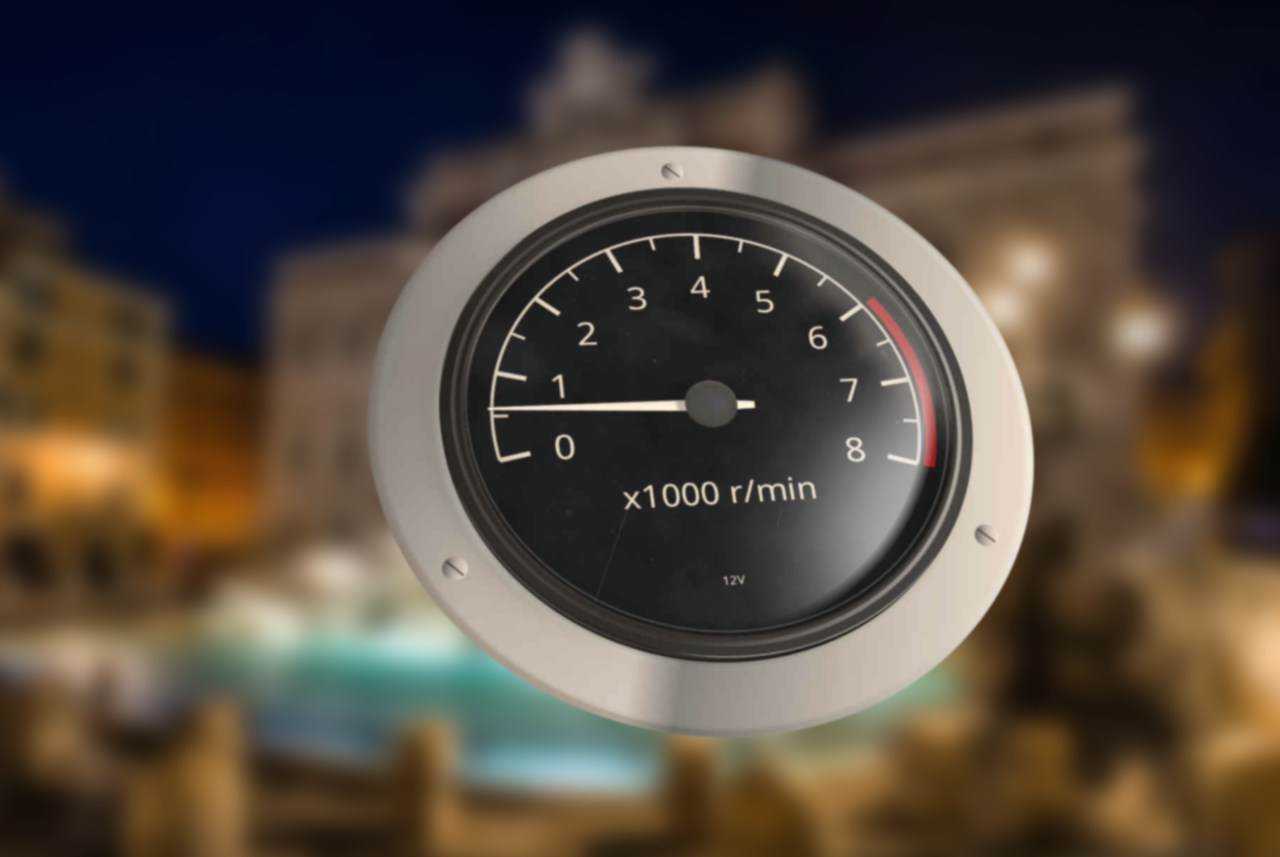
500rpm
